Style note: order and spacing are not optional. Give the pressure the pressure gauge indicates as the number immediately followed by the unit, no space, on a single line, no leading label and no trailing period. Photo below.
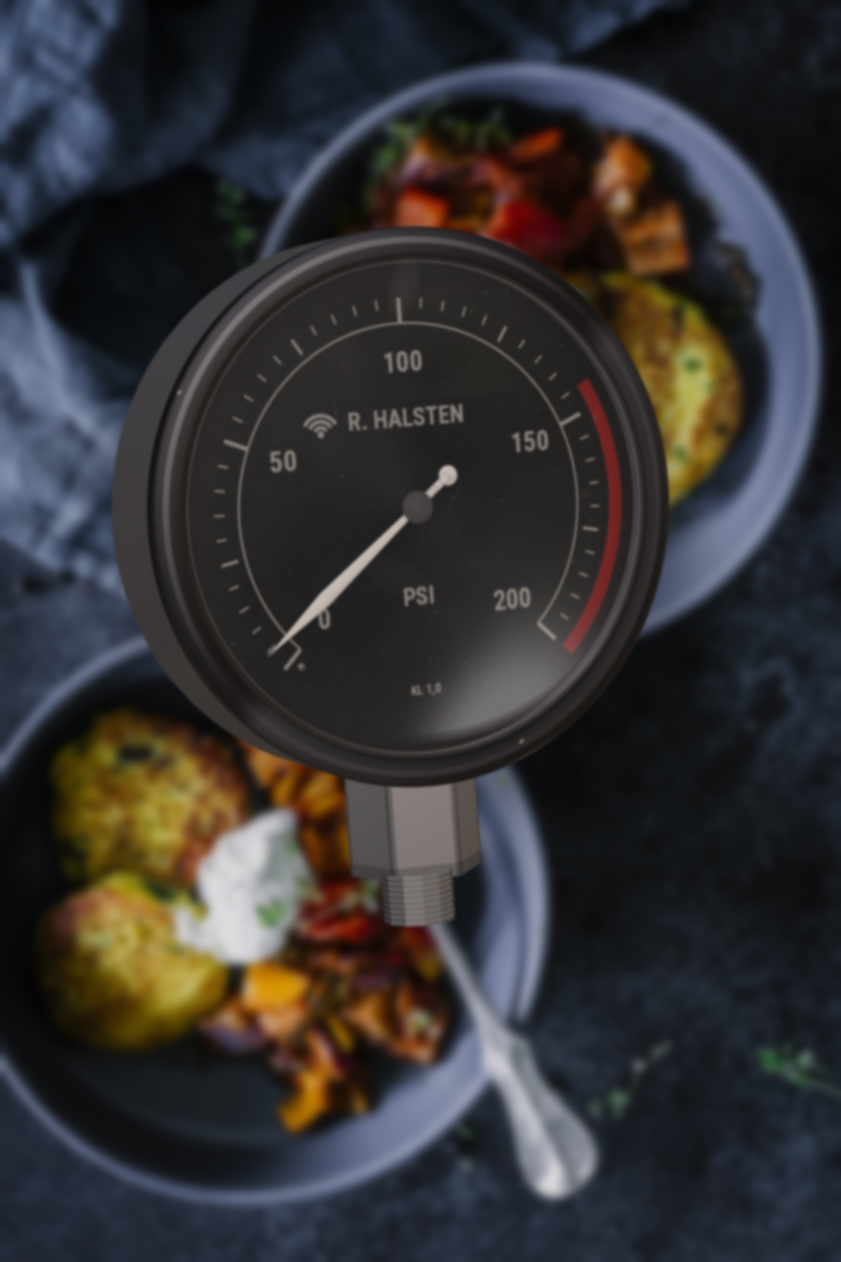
5psi
